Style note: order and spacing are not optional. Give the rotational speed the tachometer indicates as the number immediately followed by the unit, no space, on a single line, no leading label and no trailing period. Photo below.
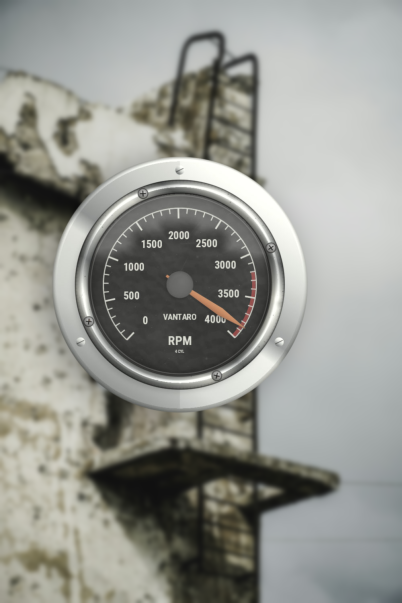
3850rpm
